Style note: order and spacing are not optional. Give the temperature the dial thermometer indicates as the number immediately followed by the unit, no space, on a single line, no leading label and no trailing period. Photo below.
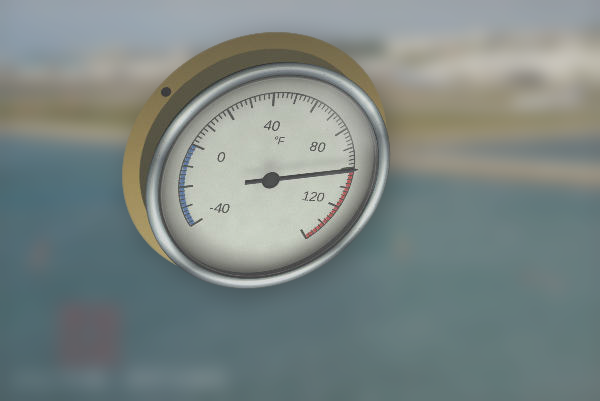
100°F
